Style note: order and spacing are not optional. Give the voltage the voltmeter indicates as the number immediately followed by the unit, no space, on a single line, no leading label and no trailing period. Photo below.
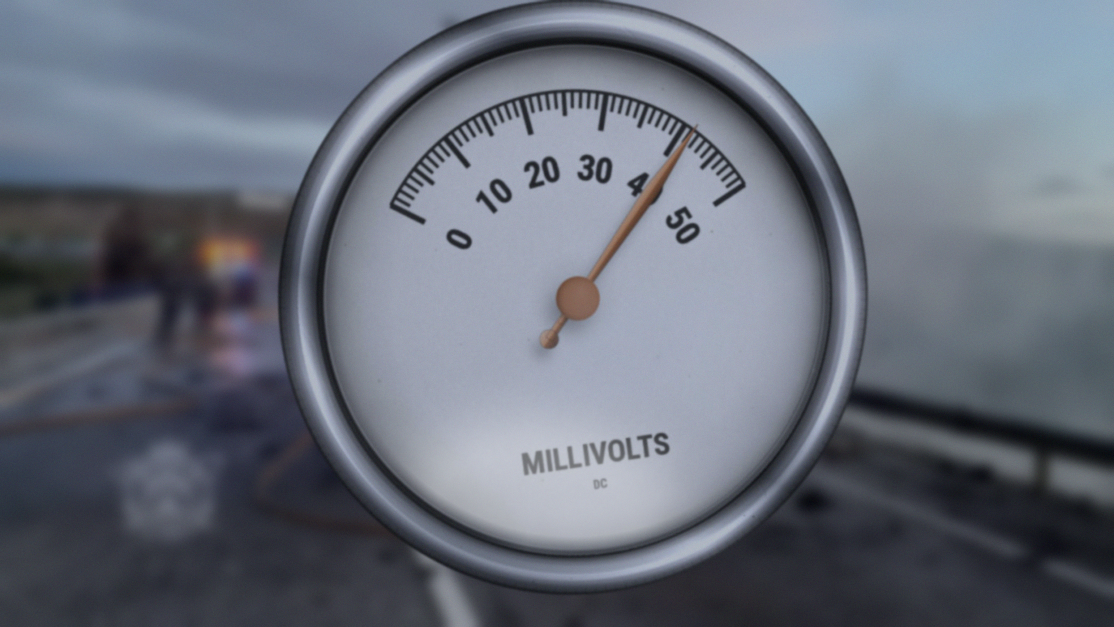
41mV
